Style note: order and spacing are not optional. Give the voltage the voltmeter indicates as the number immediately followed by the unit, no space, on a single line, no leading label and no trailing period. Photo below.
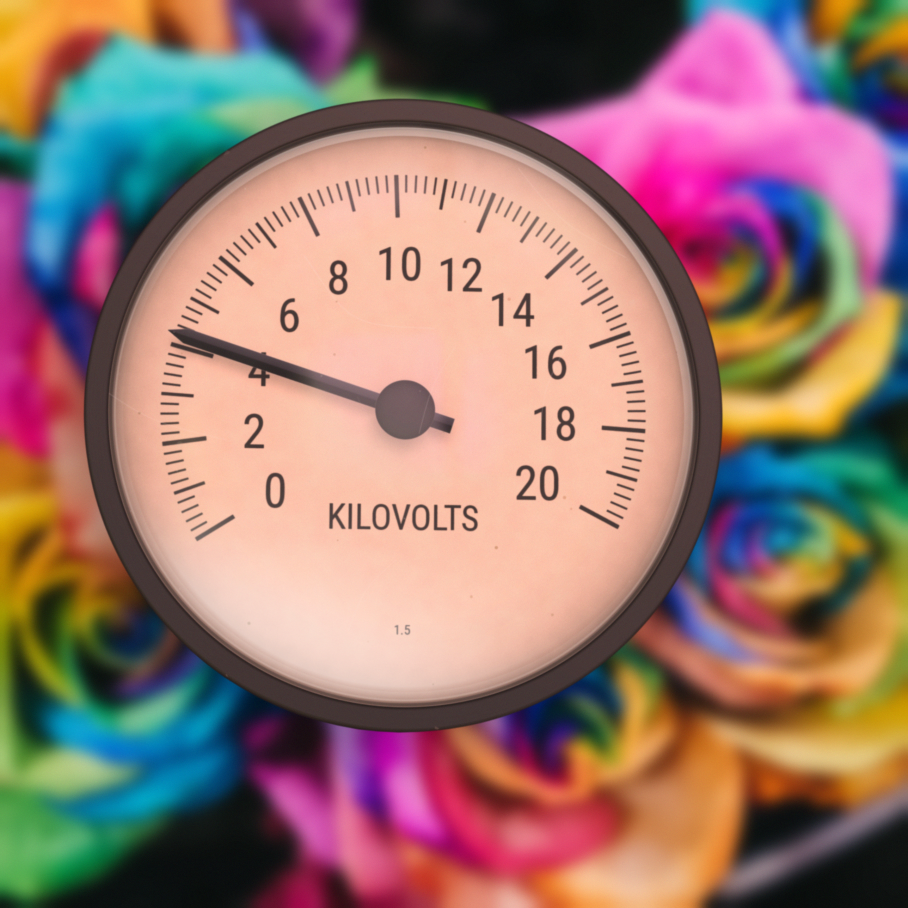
4.2kV
